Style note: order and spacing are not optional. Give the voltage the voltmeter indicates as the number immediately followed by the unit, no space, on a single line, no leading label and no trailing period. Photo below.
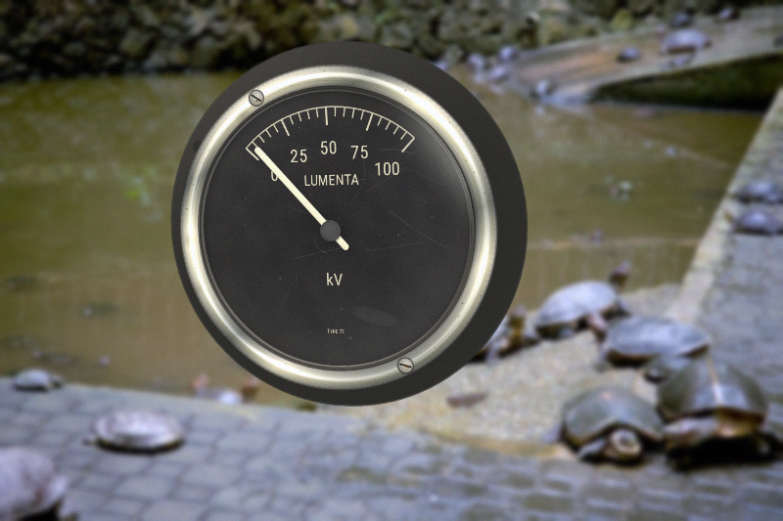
5kV
